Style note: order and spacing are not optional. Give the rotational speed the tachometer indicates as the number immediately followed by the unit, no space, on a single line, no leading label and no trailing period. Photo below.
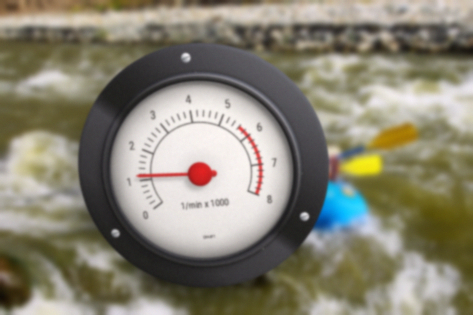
1200rpm
